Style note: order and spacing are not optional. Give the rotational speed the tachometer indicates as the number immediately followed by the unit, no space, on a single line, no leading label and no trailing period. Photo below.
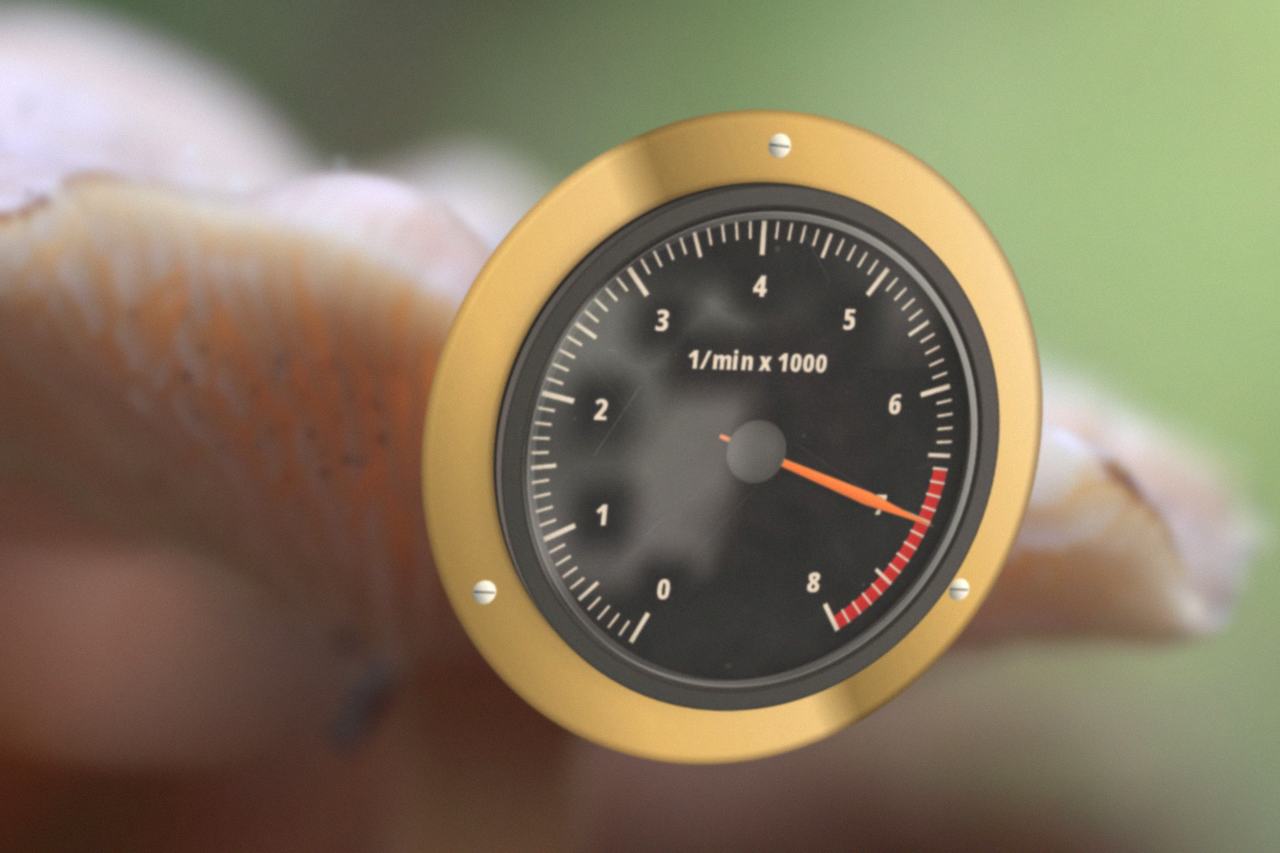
7000rpm
